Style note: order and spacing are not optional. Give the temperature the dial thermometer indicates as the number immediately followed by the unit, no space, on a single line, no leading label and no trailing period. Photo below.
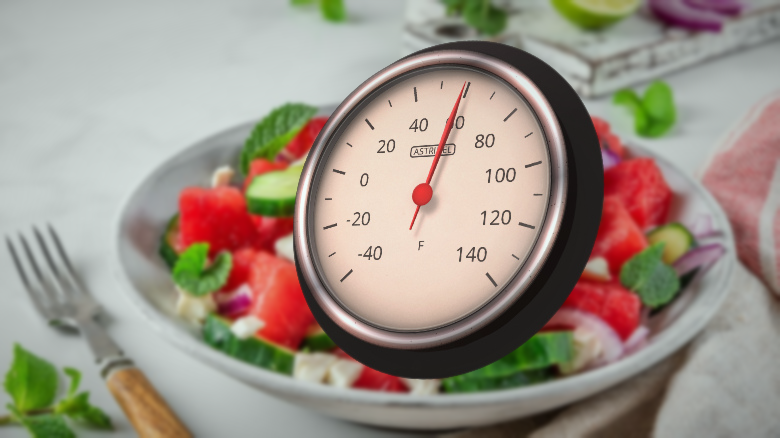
60°F
